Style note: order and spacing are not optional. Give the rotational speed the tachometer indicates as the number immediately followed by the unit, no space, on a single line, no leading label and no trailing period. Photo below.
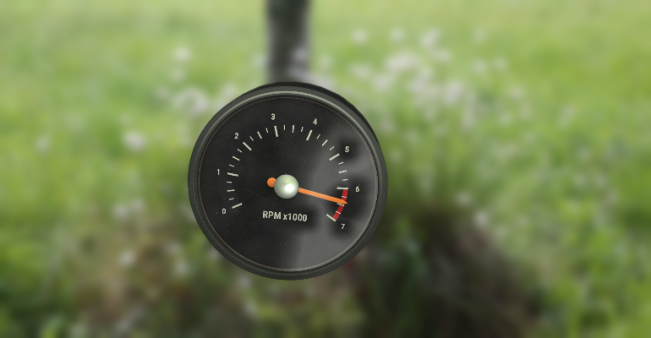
6375rpm
